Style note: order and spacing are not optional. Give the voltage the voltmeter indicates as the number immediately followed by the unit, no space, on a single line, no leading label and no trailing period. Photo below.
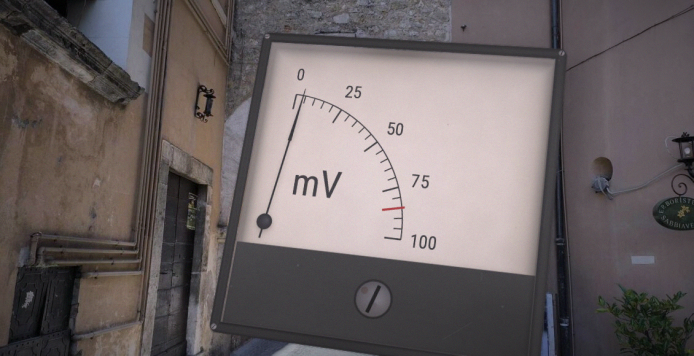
5mV
